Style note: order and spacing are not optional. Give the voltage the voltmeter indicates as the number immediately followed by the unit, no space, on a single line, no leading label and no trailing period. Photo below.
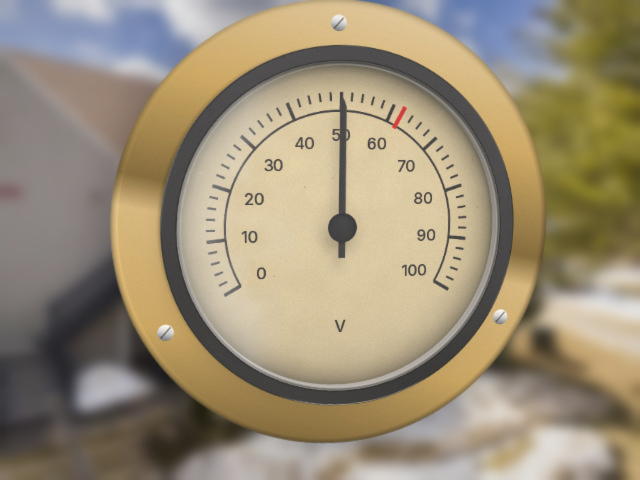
50V
